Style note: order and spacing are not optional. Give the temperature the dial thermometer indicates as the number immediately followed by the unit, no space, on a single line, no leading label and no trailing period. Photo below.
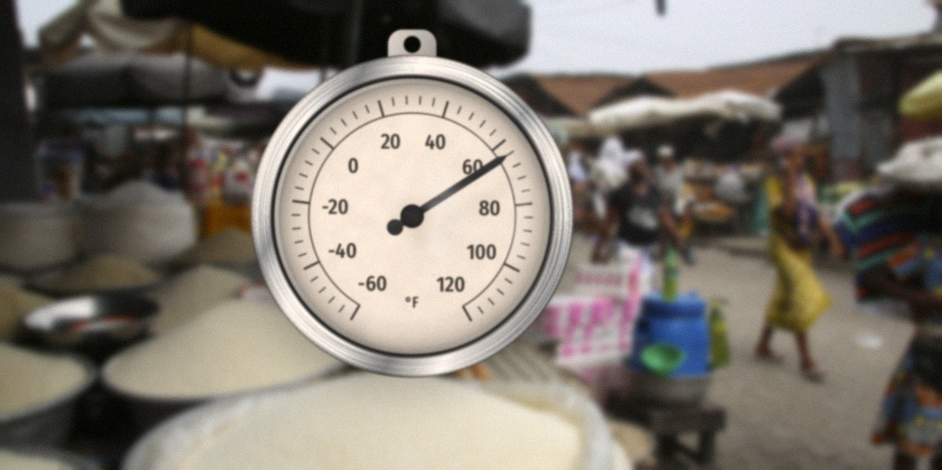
64°F
